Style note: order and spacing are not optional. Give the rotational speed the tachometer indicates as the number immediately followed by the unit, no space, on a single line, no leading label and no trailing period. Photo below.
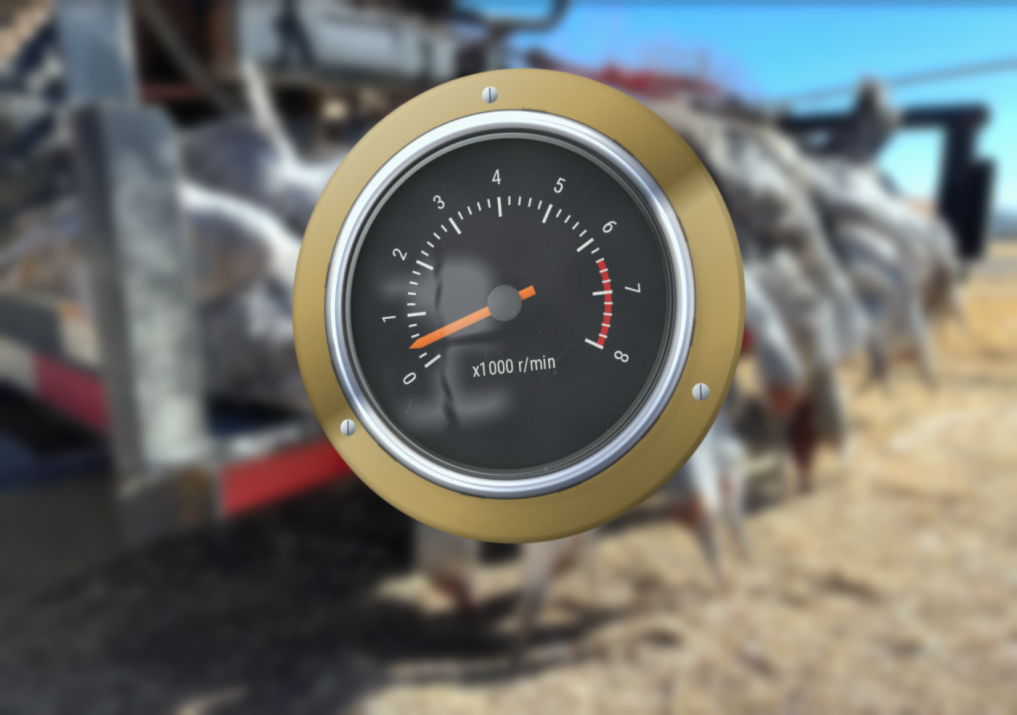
400rpm
